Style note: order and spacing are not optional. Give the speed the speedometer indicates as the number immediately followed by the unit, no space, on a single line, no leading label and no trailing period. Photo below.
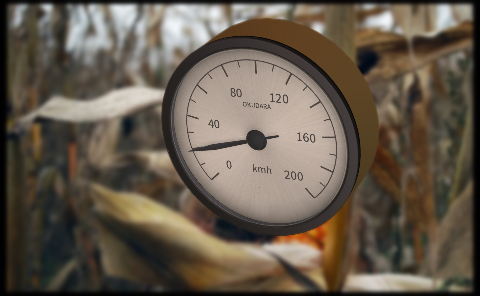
20km/h
